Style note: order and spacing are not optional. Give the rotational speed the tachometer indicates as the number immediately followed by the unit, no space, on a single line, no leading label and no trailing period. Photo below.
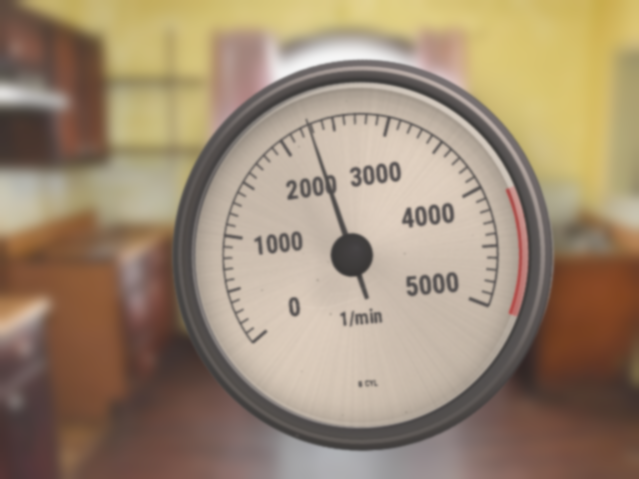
2300rpm
